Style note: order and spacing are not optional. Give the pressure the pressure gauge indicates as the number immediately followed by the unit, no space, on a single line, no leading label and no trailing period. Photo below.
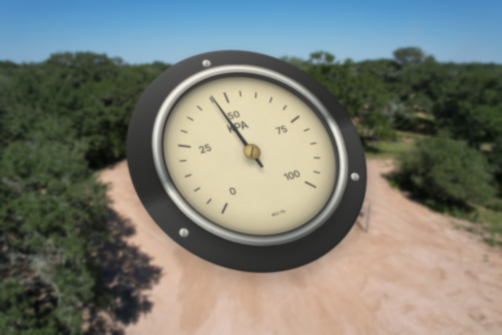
45kPa
